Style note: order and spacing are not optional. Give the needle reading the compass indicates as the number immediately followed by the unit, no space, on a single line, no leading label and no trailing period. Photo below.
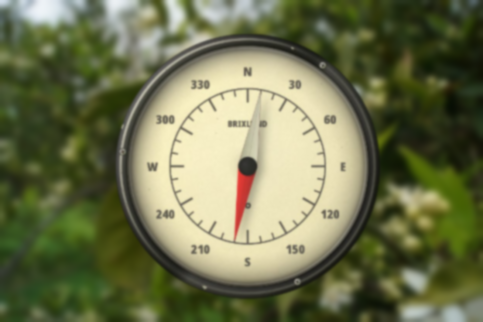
190°
